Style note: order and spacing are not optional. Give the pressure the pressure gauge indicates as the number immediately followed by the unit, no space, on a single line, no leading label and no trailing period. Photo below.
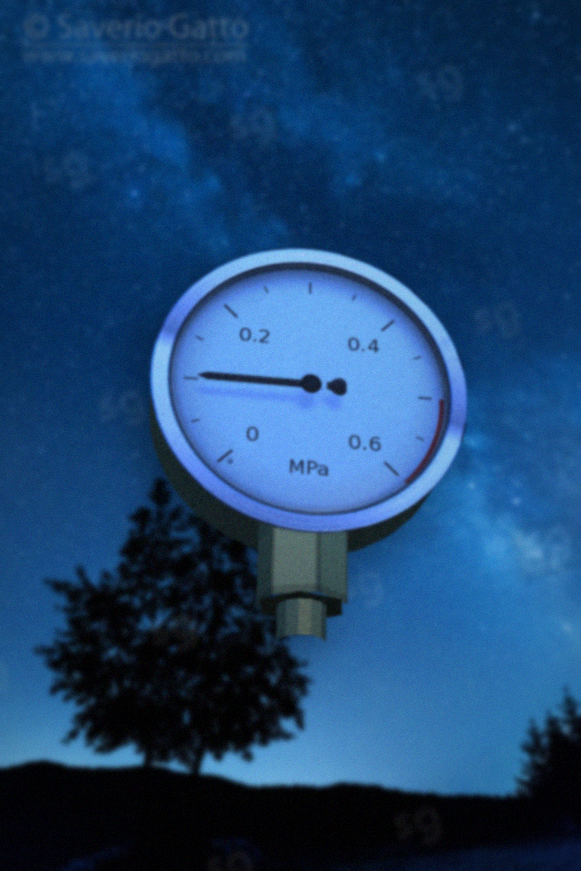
0.1MPa
